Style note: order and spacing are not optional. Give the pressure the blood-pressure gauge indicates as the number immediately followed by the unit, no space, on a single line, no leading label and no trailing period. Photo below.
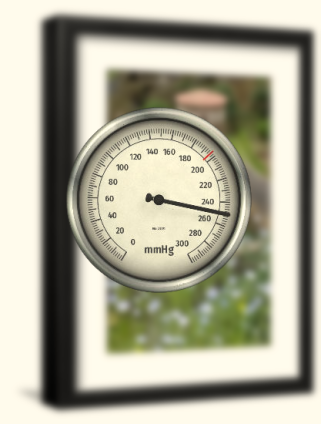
250mmHg
